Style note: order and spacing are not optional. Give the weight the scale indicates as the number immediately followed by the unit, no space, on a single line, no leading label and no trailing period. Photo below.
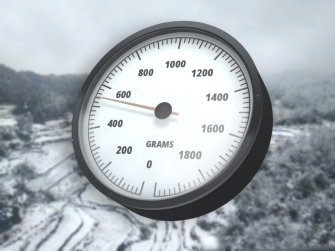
540g
